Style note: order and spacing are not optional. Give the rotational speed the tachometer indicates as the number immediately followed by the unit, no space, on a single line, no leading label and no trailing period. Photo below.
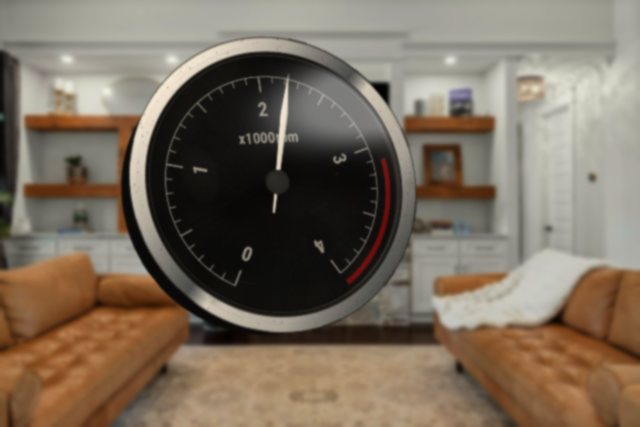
2200rpm
